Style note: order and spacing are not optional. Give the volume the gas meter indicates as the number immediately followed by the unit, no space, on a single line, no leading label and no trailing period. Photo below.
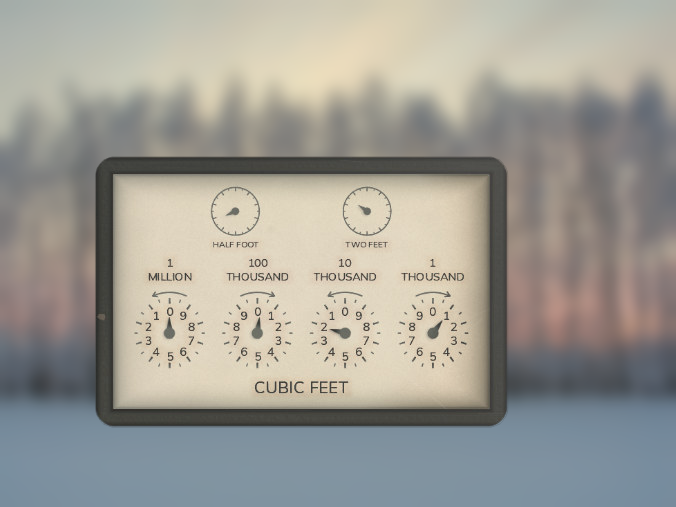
2100ft³
